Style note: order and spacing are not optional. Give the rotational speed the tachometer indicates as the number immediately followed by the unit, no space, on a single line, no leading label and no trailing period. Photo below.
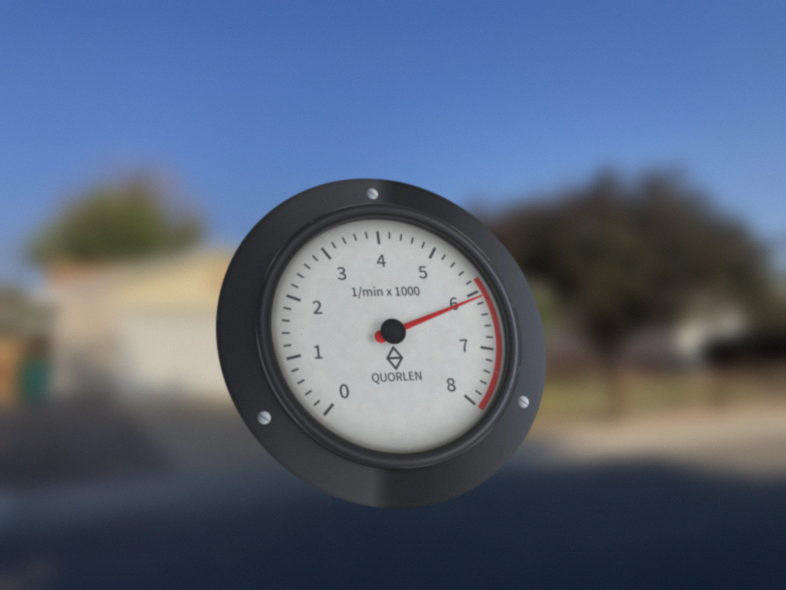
6100rpm
